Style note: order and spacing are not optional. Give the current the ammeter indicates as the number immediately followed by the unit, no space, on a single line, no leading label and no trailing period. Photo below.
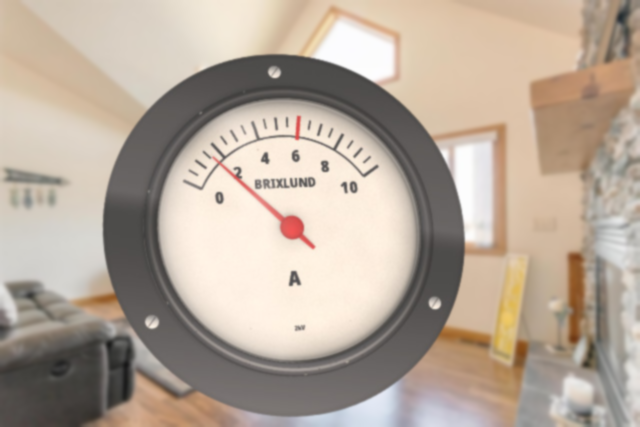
1.5A
